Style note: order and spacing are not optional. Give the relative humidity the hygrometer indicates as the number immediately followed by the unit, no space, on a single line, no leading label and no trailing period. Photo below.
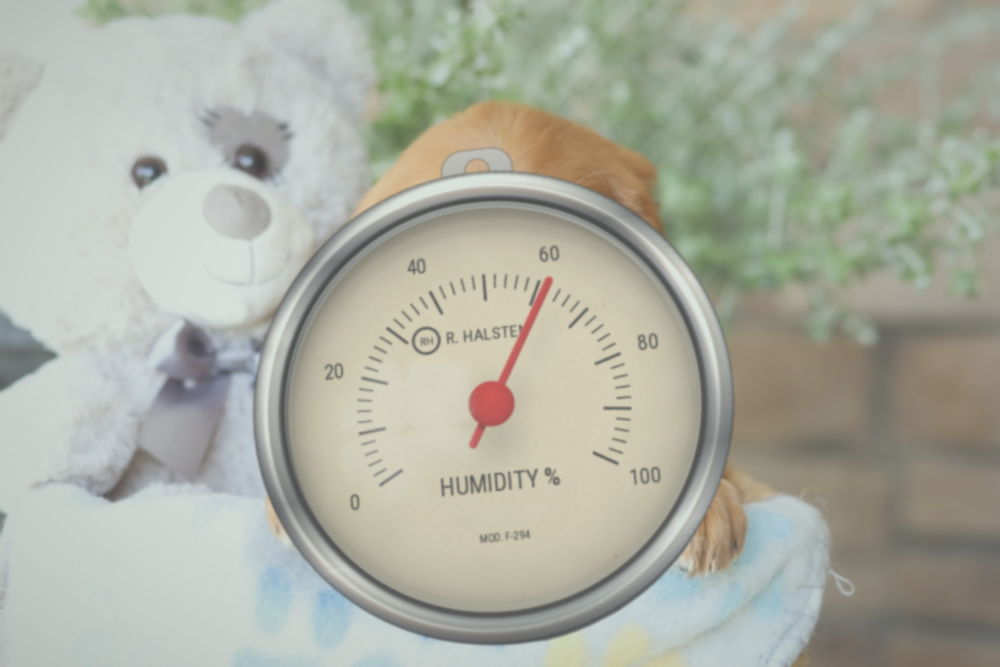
62%
